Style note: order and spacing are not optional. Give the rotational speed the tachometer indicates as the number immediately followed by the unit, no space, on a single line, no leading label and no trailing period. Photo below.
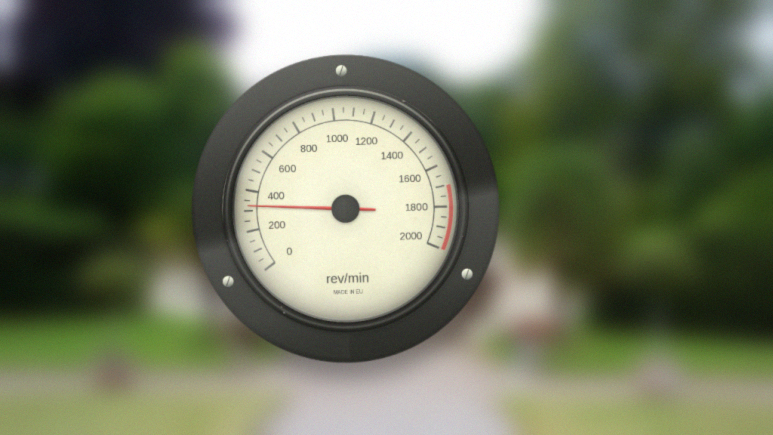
325rpm
